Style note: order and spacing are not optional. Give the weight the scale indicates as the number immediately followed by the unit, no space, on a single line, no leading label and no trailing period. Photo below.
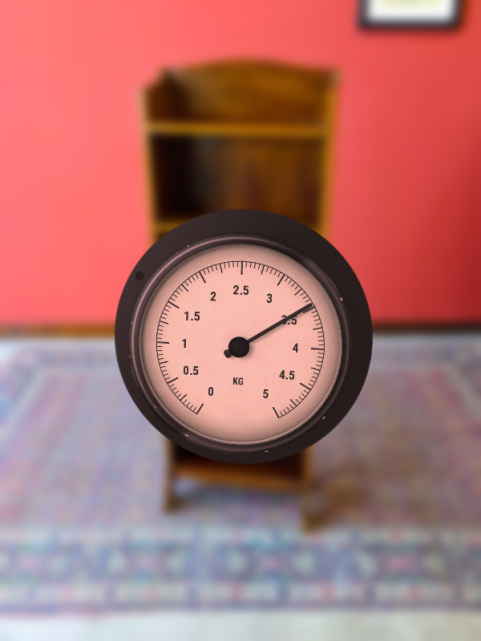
3.45kg
